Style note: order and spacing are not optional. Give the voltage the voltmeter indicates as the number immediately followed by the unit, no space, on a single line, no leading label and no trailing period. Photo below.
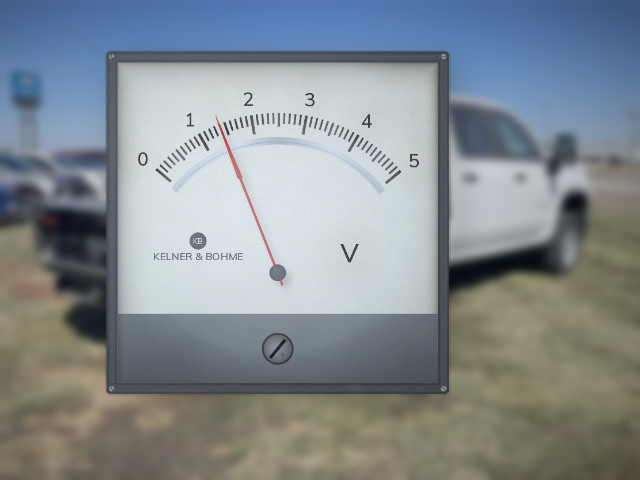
1.4V
